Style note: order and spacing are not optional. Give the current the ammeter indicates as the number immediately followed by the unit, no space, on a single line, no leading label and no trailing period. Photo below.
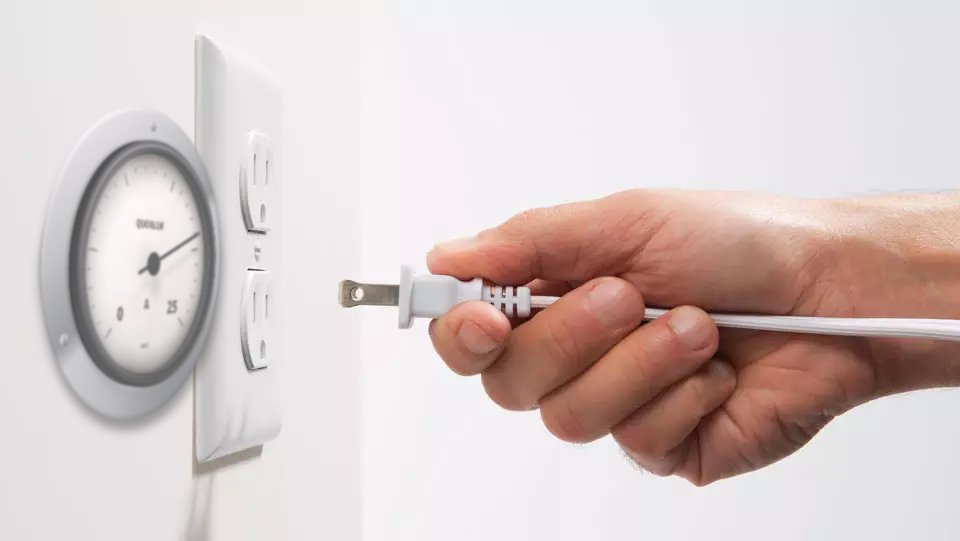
19A
